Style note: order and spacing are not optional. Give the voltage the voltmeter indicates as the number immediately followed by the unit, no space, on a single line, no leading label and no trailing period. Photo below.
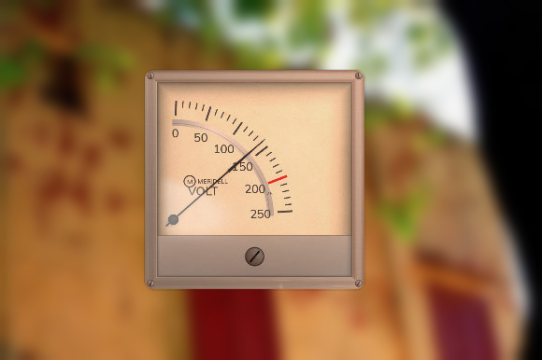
140V
